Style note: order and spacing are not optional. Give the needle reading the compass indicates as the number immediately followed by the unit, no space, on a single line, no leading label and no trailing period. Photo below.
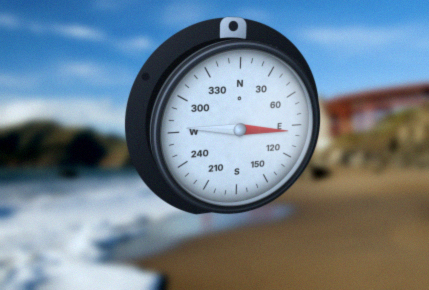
95°
